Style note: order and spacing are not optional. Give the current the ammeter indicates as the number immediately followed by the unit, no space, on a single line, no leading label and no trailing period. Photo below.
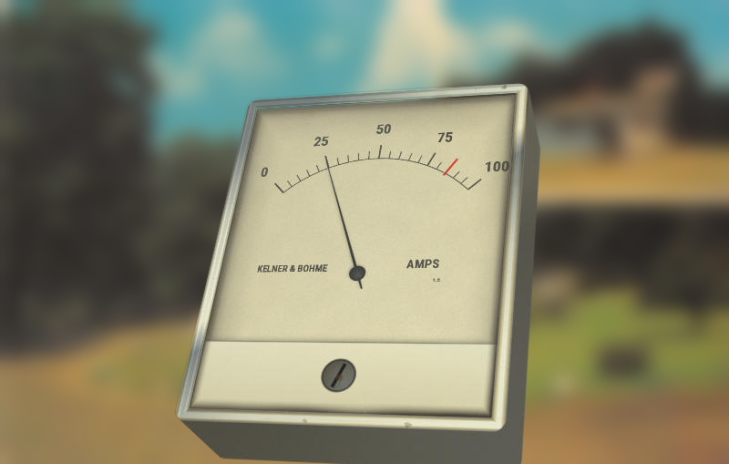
25A
